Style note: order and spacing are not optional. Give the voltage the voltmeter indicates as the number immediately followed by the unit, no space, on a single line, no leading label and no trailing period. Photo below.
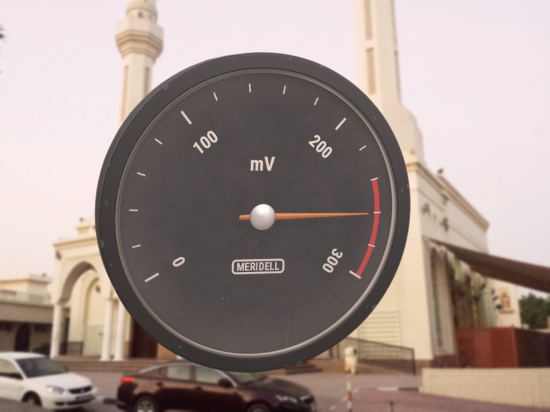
260mV
